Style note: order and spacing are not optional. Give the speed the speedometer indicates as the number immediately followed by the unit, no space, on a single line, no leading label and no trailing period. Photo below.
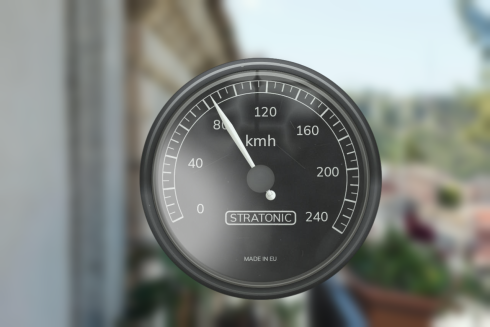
85km/h
